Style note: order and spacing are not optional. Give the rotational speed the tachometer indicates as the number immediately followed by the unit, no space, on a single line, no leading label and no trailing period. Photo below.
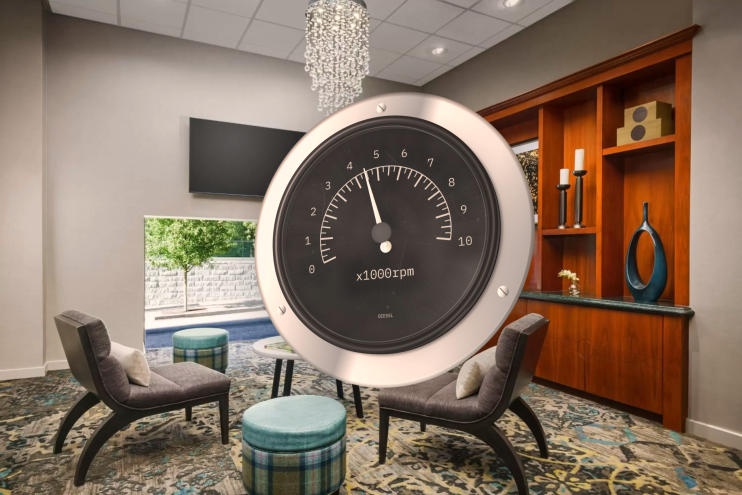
4500rpm
